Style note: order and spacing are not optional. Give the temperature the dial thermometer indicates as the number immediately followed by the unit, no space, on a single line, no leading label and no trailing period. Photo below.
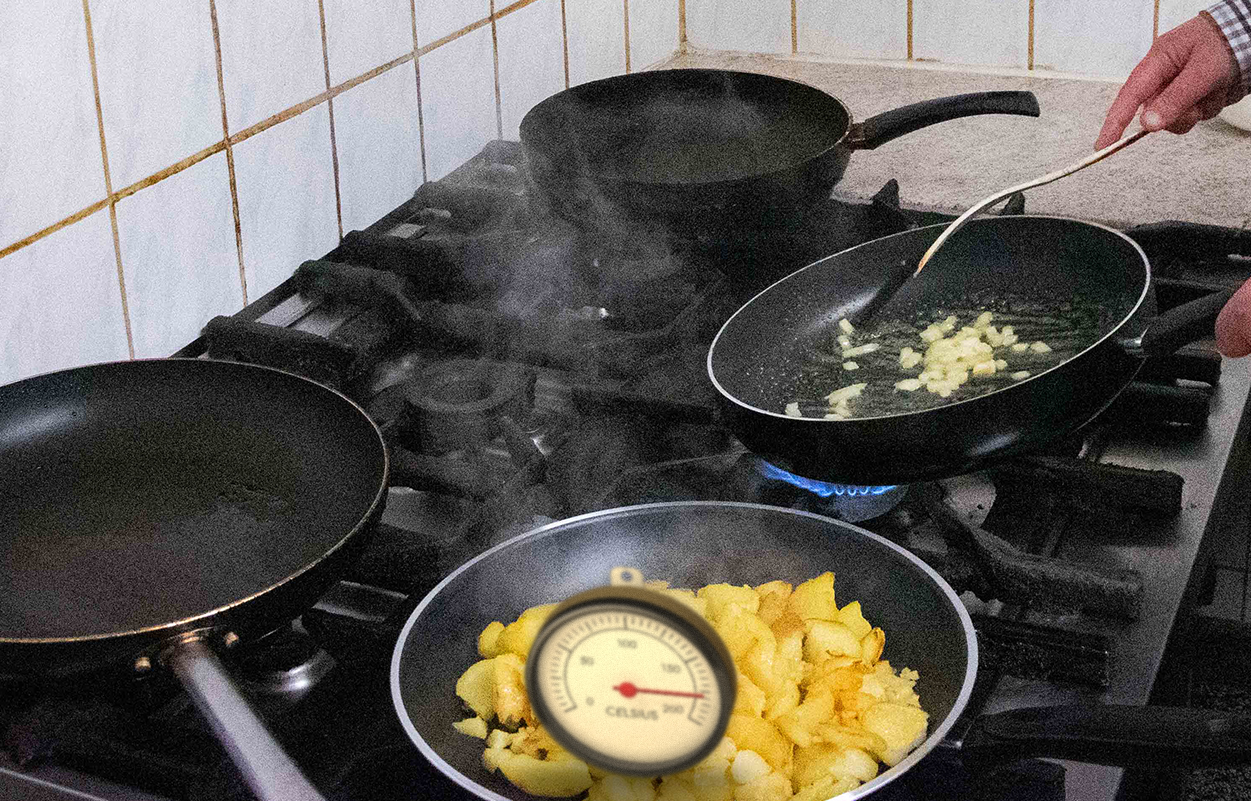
175°C
